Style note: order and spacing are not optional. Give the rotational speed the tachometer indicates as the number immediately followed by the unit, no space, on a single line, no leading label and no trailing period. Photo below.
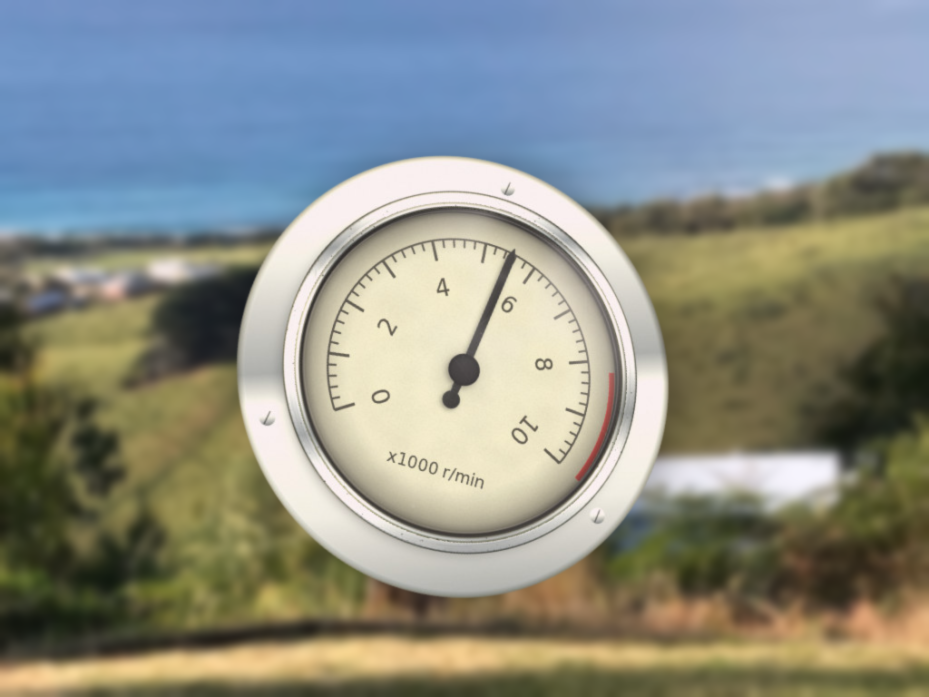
5500rpm
